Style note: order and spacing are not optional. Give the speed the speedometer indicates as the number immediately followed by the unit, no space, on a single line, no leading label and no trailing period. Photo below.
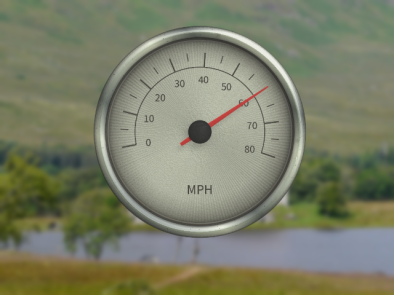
60mph
